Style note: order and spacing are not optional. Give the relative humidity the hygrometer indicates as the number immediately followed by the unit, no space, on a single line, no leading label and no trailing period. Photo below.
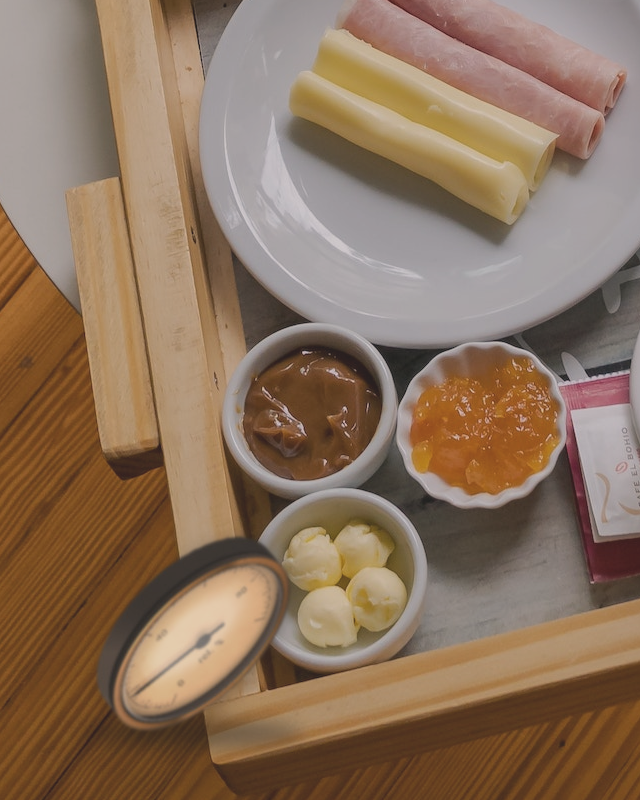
20%
